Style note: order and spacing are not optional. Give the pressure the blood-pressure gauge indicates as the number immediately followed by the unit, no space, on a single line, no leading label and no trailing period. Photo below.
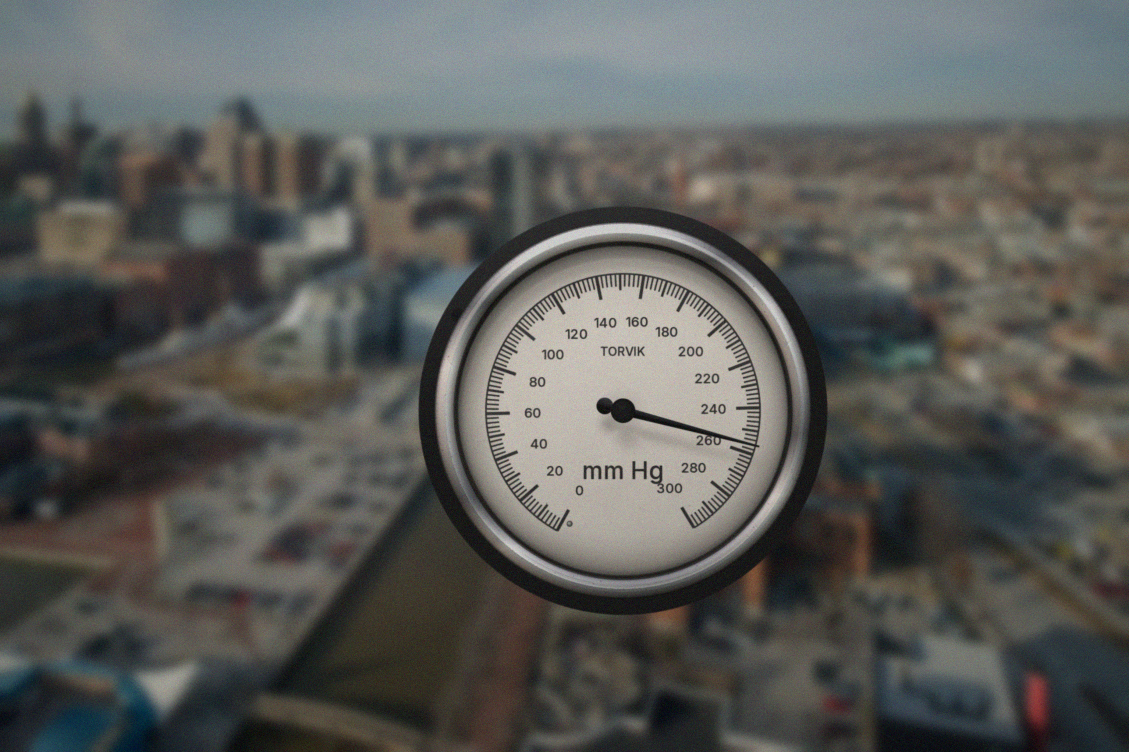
256mmHg
